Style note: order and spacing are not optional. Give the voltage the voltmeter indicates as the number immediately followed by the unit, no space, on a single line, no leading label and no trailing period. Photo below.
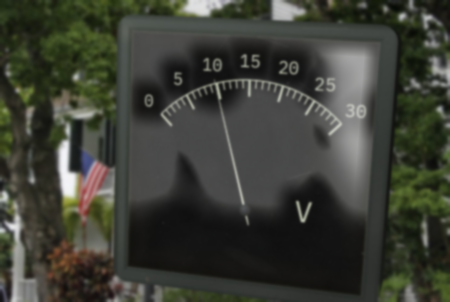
10V
